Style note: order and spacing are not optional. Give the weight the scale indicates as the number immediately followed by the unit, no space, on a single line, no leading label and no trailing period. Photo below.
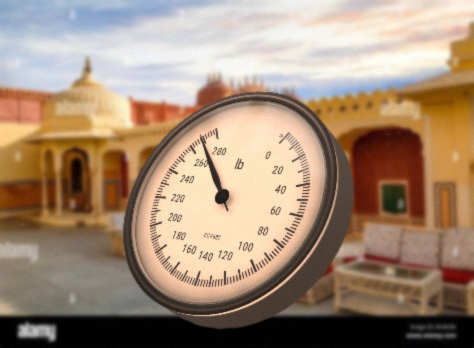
270lb
